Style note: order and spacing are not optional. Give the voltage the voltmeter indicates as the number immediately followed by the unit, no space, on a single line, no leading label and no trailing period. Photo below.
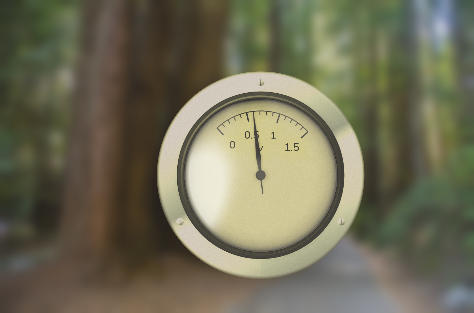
0.6V
